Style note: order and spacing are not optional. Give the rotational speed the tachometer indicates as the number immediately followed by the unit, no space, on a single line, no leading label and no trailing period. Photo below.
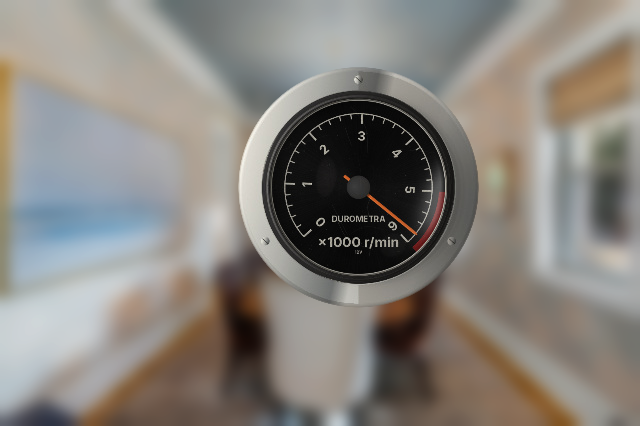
5800rpm
